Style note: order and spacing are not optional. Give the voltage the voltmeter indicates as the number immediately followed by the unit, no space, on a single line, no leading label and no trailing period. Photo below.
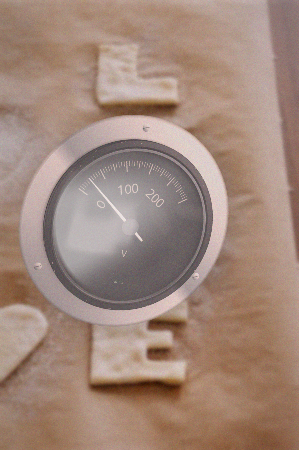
25V
